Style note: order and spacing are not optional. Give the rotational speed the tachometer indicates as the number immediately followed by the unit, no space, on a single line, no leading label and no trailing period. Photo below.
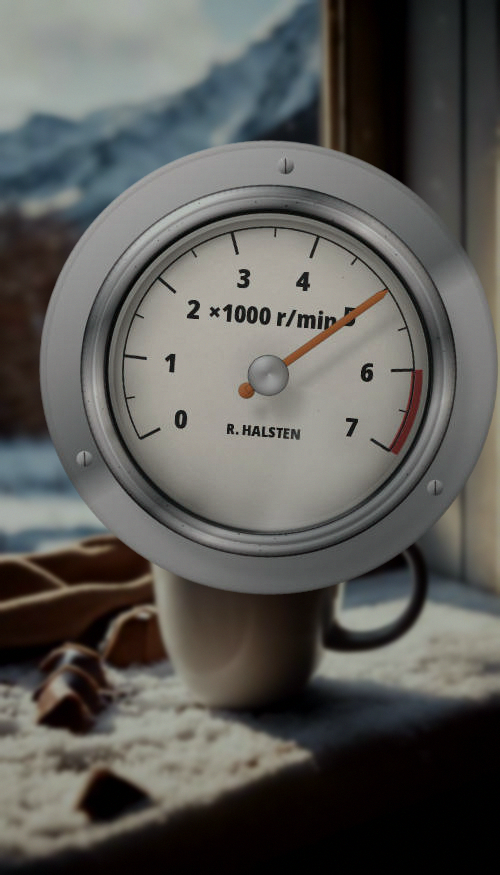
5000rpm
